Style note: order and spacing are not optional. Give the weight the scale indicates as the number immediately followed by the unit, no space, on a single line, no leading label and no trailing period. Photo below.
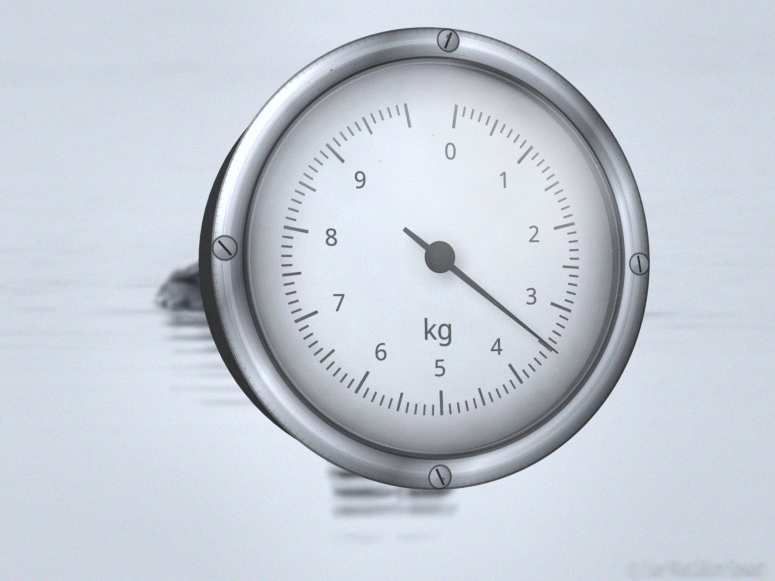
3.5kg
